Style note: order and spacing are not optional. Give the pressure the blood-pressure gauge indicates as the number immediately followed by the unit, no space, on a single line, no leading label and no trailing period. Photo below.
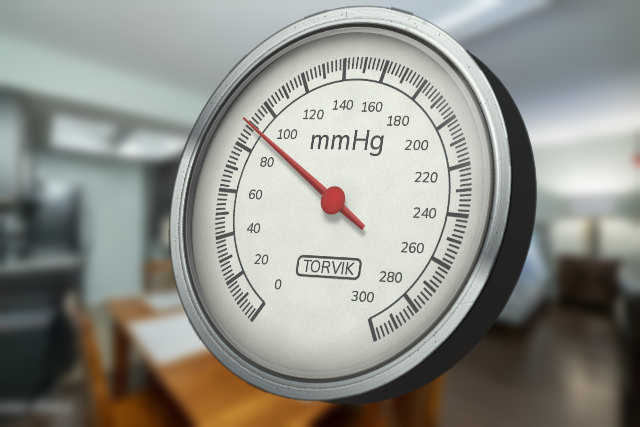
90mmHg
